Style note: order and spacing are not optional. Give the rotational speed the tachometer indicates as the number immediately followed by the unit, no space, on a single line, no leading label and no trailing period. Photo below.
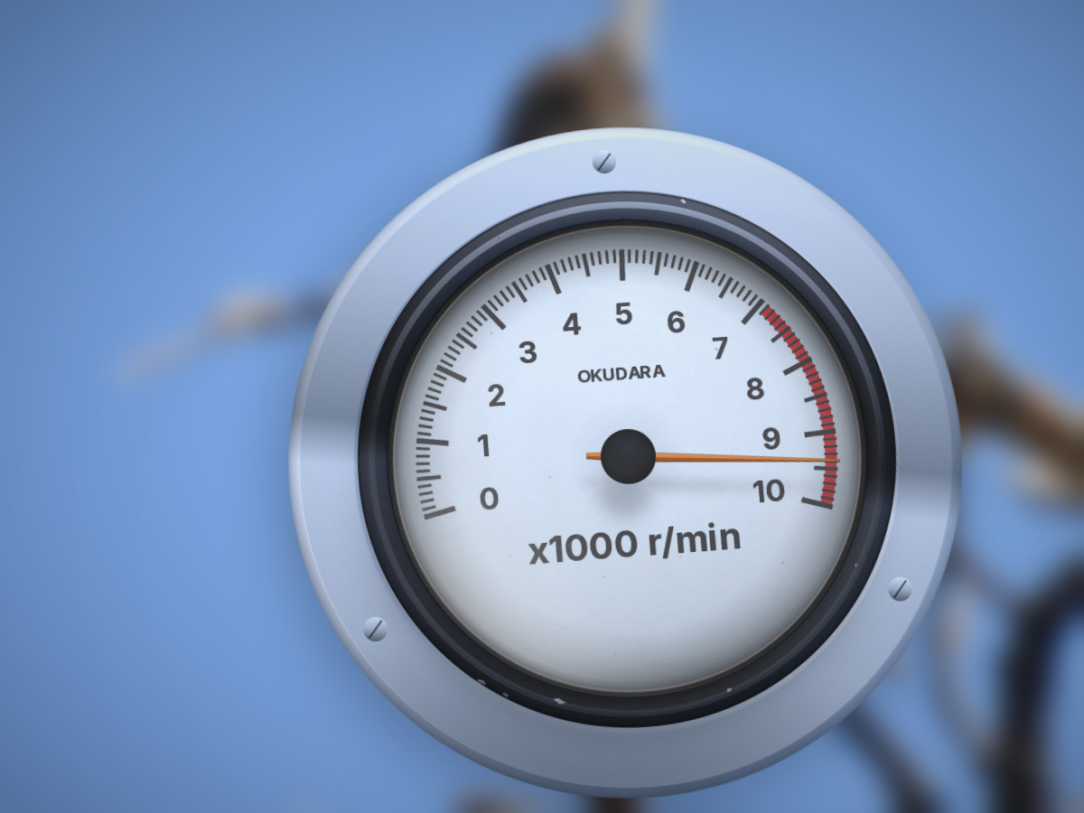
9400rpm
